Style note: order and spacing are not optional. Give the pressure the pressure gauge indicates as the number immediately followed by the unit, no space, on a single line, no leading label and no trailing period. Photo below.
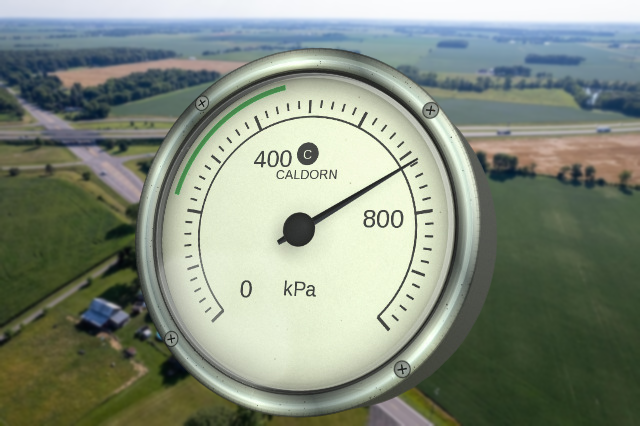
720kPa
